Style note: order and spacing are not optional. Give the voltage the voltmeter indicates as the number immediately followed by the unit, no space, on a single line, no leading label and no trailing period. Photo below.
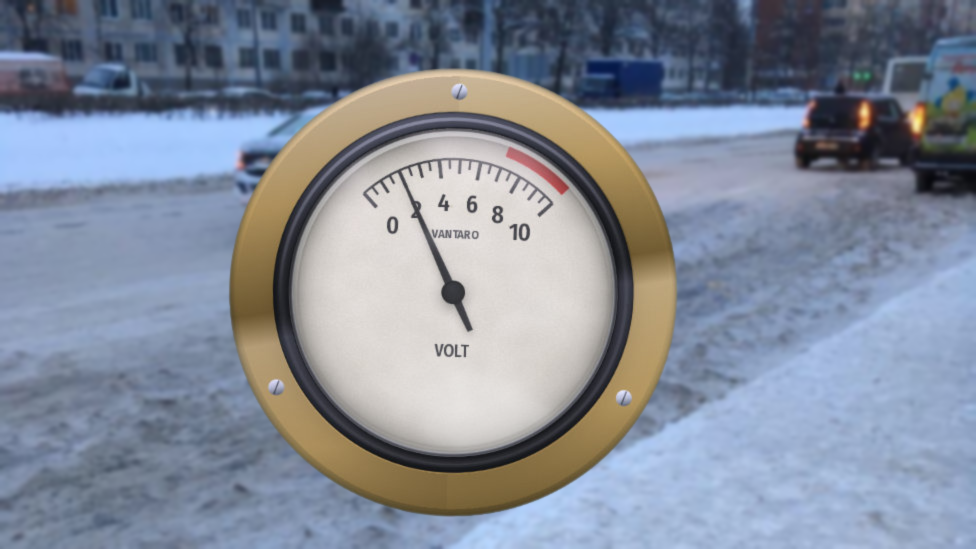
2V
